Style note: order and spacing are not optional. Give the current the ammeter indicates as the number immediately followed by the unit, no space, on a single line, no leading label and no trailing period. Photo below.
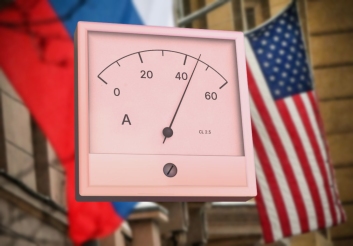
45A
